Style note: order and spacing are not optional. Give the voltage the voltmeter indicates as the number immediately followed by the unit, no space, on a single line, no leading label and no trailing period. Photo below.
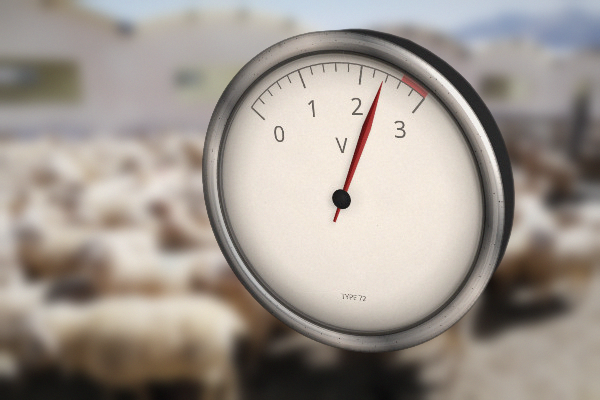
2.4V
